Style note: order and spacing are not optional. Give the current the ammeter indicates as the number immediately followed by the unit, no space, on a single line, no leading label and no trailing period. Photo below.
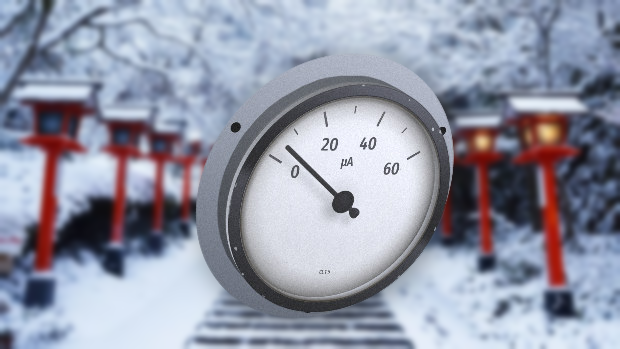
5µA
